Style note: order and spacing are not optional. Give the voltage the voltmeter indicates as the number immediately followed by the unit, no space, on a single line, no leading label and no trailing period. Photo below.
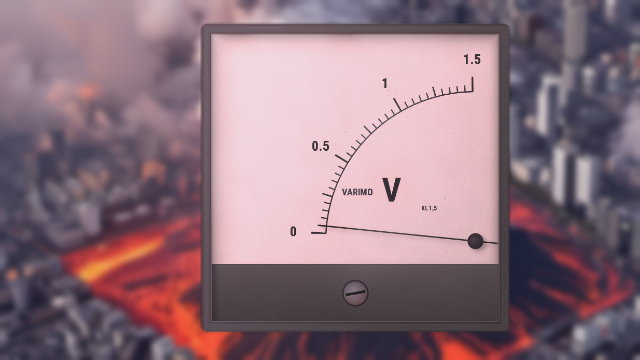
0.05V
